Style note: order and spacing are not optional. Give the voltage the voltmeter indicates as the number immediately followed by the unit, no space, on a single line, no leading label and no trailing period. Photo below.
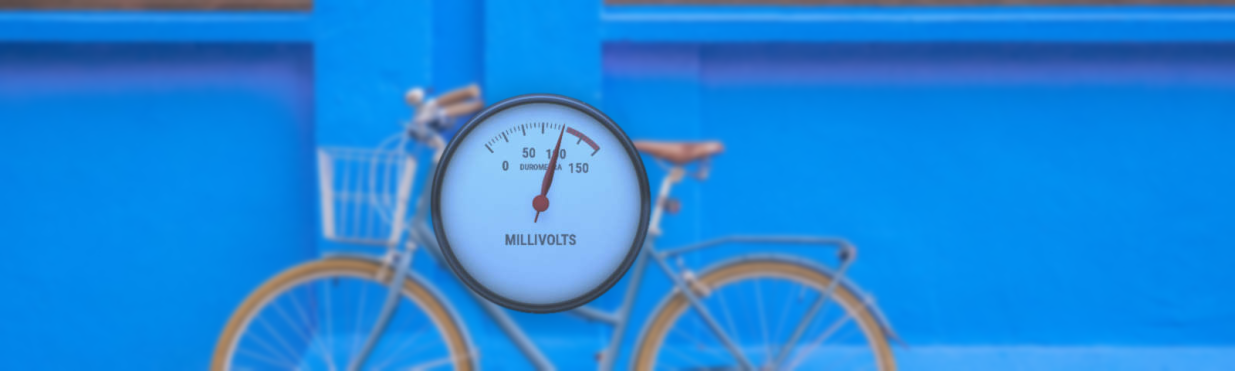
100mV
